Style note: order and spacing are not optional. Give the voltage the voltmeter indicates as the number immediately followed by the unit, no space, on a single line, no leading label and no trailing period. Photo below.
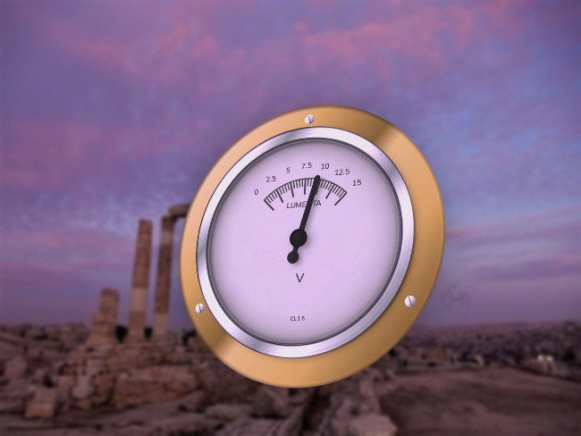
10V
